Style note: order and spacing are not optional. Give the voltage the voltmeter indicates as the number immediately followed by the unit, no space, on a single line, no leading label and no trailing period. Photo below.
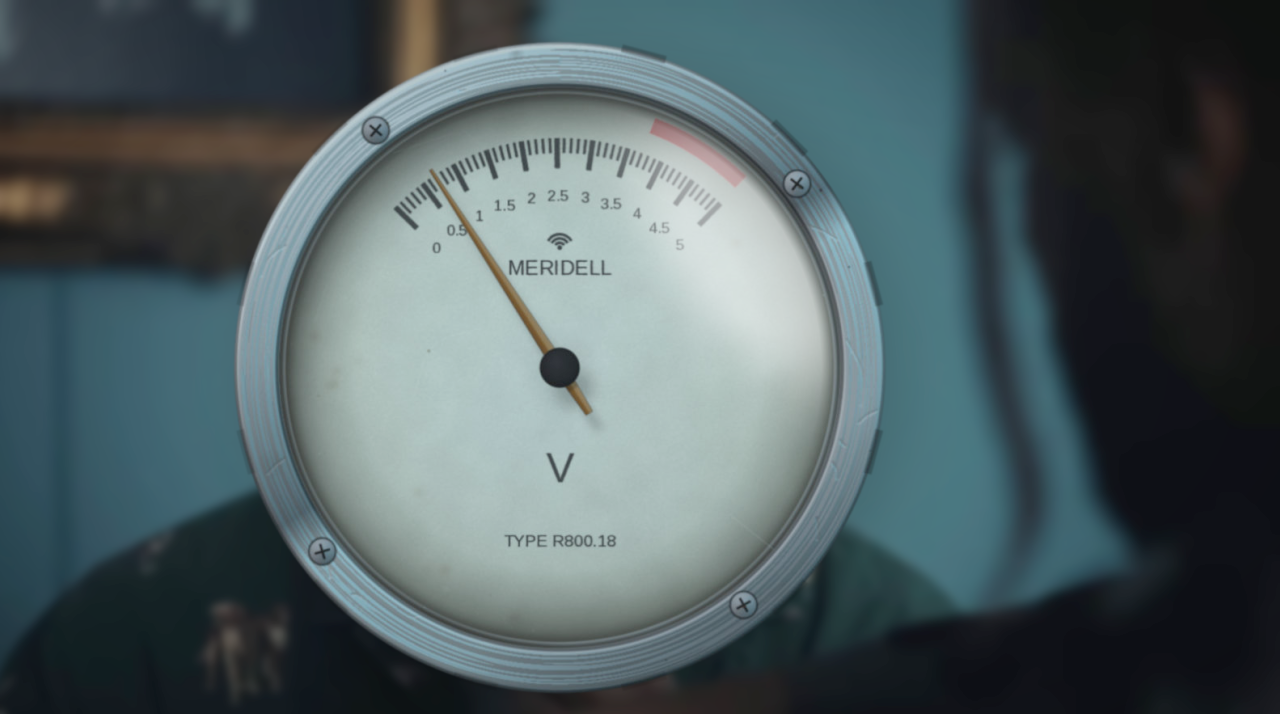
0.7V
